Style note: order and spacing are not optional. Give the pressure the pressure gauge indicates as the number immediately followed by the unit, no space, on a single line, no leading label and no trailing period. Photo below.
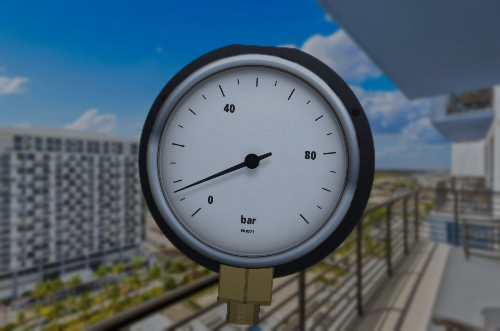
7.5bar
